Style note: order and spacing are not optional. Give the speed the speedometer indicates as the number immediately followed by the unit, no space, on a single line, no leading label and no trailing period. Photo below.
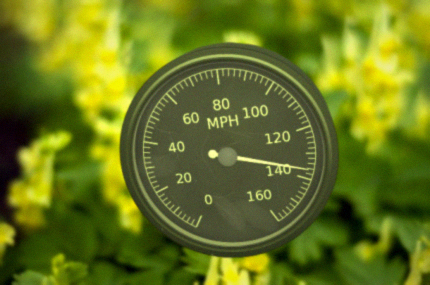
136mph
